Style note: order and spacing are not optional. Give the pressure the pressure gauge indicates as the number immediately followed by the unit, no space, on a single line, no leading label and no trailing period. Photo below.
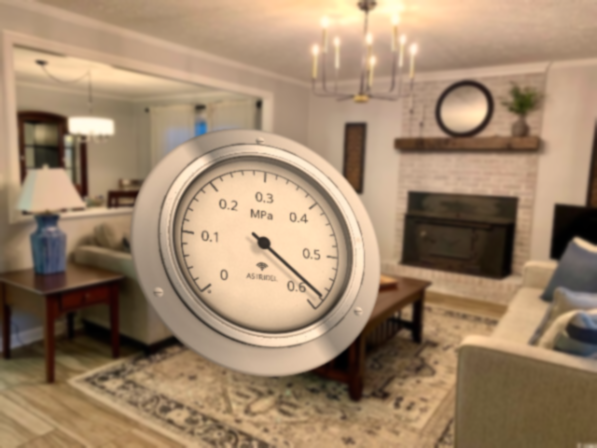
0.58MPa
